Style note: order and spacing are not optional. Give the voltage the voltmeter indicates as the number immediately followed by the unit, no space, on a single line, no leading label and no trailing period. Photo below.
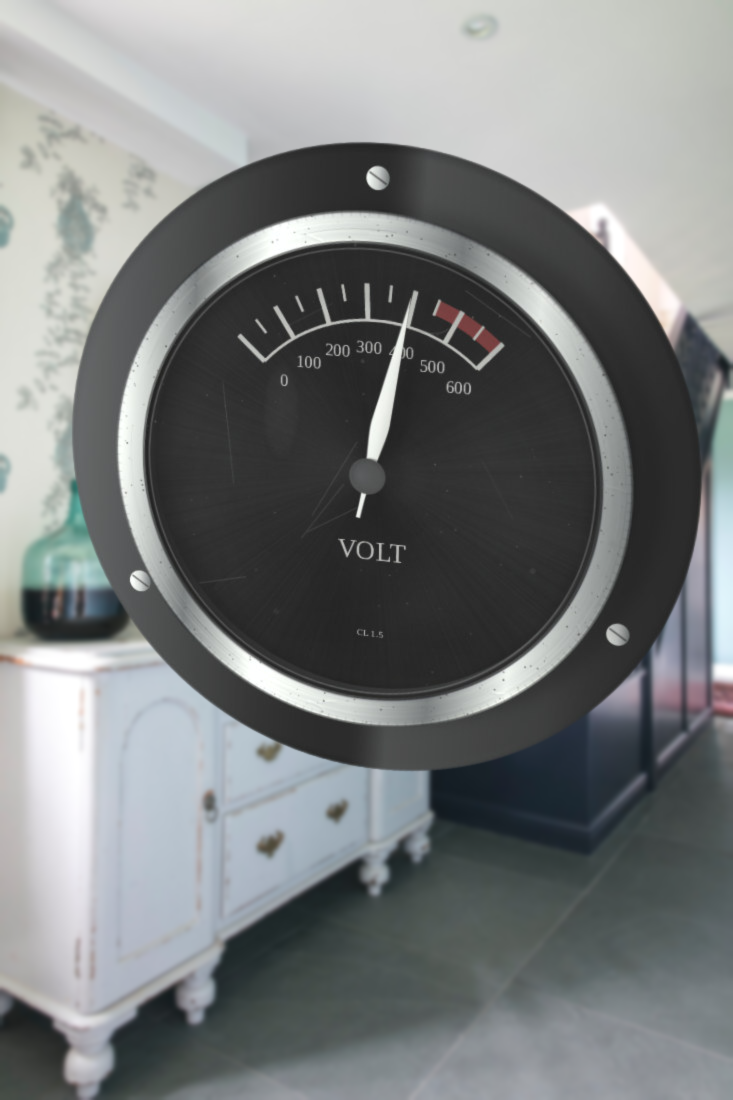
400V
